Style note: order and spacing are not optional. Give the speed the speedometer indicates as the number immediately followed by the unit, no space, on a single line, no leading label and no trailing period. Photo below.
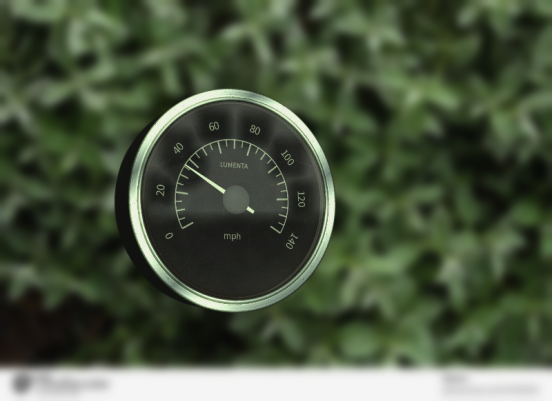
35mph
